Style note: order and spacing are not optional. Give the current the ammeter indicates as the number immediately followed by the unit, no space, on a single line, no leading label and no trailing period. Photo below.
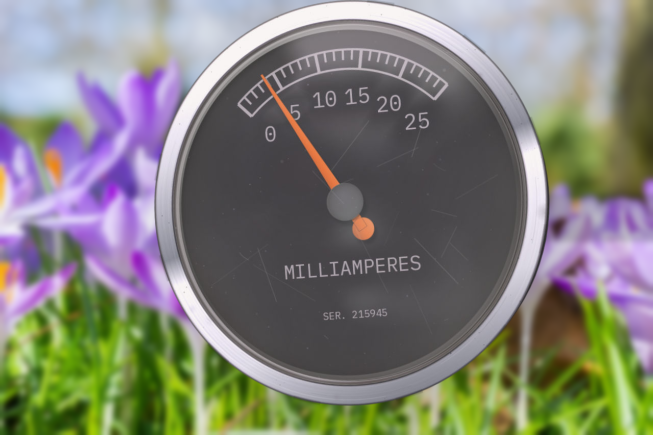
4mA
